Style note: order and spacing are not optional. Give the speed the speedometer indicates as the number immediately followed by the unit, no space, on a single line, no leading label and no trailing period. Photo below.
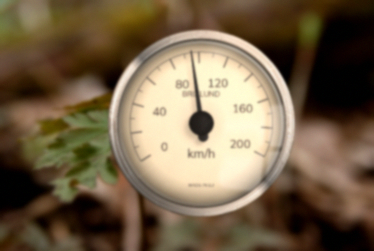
95km/h
